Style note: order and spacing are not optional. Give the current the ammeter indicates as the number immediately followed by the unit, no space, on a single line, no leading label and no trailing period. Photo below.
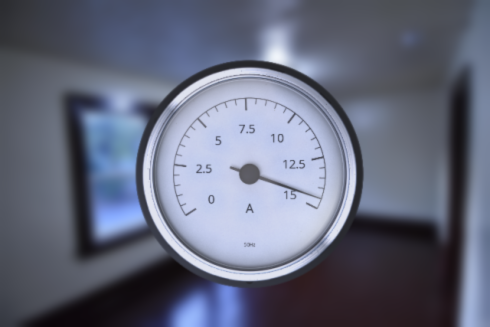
14.5A
